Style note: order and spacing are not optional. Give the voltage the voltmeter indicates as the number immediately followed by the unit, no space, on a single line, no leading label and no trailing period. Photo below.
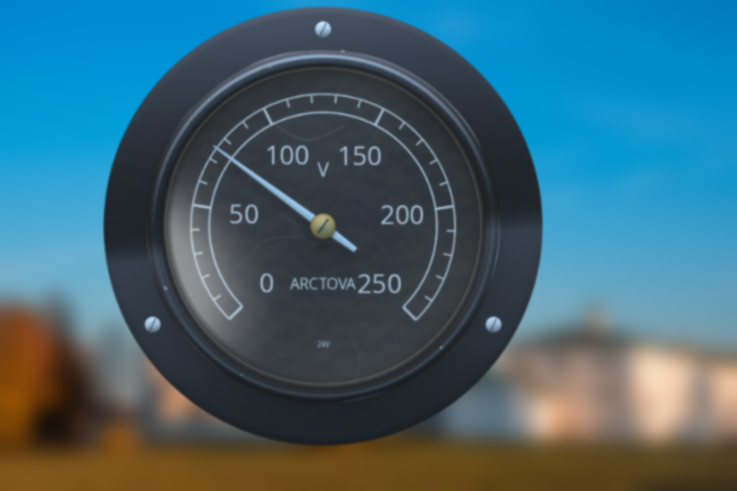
75V
